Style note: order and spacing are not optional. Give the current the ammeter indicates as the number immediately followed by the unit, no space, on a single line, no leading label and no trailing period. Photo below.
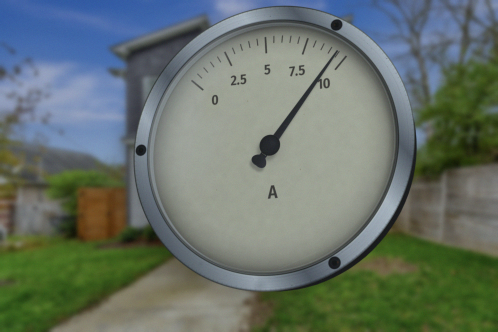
9.5A
